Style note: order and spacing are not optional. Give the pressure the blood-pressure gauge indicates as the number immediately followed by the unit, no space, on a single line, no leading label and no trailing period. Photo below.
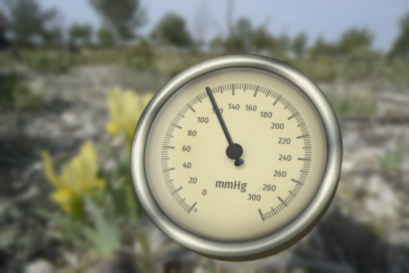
120mmHg
